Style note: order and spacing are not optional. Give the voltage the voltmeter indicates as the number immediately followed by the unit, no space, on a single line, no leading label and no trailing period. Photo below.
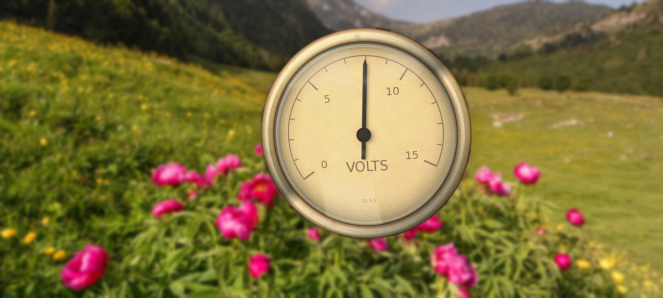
8V
